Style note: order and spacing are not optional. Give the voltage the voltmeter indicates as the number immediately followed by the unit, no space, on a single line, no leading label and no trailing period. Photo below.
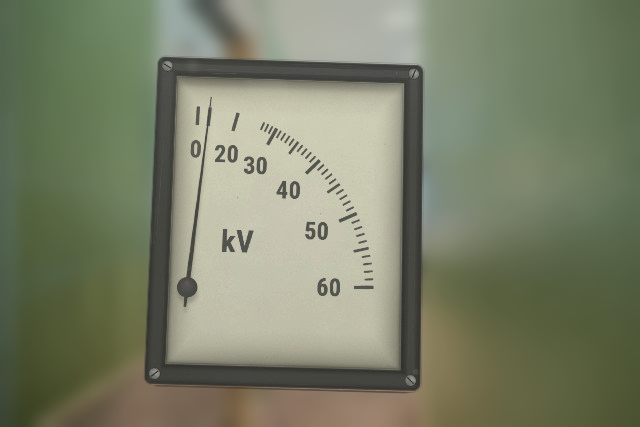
10kV
